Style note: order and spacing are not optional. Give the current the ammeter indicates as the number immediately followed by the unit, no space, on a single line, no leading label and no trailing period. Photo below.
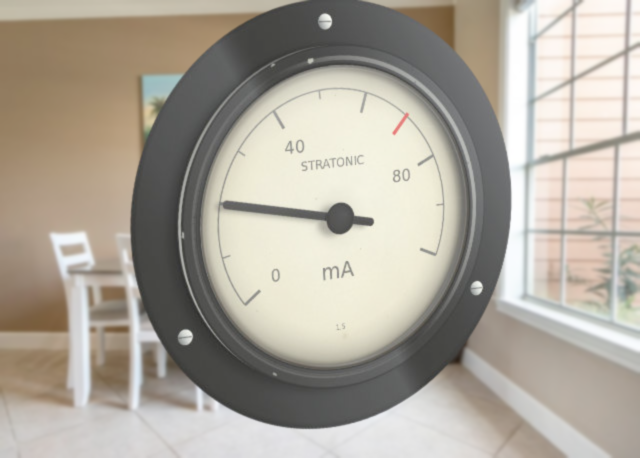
20mA
